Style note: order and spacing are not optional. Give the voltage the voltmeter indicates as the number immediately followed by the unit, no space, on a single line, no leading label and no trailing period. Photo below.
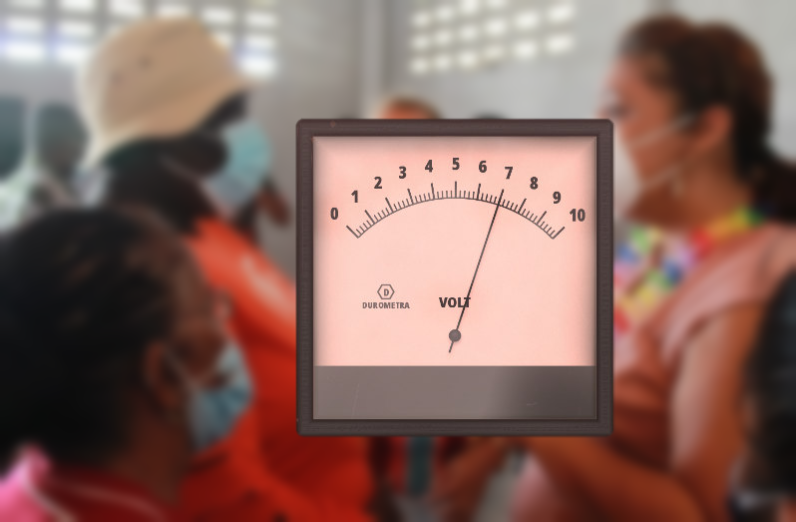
7V
